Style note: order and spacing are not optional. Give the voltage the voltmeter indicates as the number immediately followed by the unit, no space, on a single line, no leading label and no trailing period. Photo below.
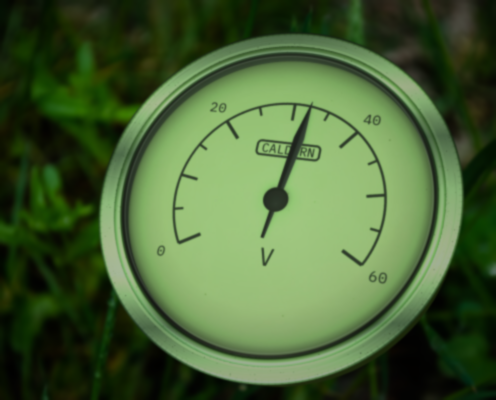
32.5V
